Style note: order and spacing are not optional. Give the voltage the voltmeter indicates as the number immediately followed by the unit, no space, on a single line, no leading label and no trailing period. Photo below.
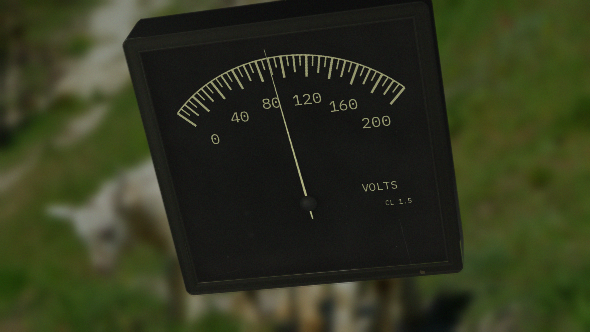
90V
